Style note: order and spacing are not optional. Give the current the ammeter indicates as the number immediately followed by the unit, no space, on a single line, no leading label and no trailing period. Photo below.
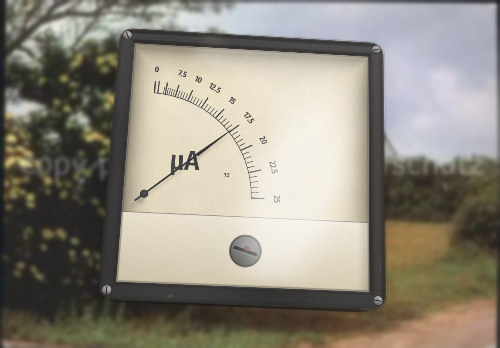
17.5µA
